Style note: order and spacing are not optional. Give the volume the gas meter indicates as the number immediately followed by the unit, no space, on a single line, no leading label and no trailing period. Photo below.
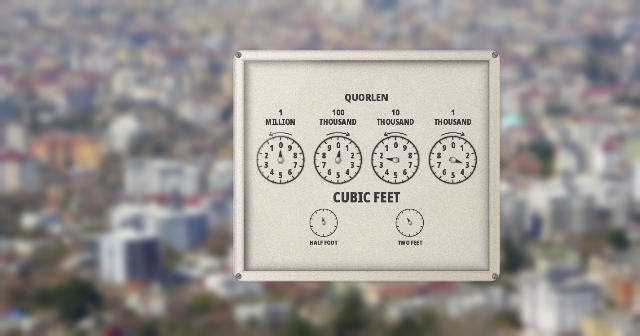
2300ft³
